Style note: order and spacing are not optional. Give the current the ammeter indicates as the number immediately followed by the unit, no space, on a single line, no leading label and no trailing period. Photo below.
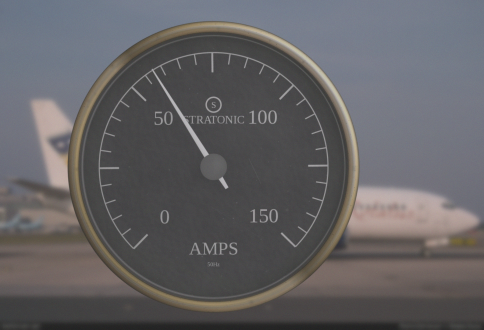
57.5A
